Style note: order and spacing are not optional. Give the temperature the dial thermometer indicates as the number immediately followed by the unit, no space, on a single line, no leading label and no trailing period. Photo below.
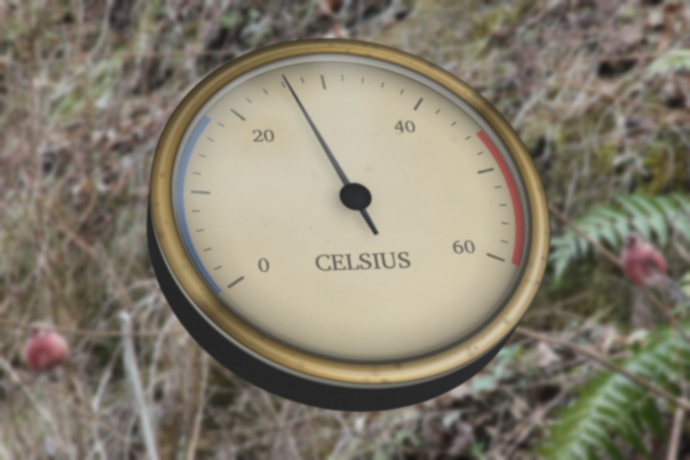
26°C
